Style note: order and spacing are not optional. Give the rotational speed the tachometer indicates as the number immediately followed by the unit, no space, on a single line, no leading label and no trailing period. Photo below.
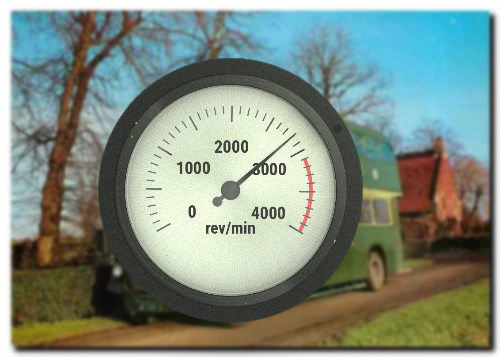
2800rpm
